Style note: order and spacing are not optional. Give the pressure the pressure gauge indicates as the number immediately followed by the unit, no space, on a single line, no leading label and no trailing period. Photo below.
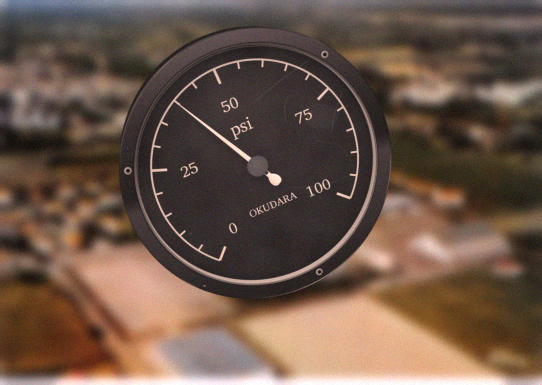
40psi
